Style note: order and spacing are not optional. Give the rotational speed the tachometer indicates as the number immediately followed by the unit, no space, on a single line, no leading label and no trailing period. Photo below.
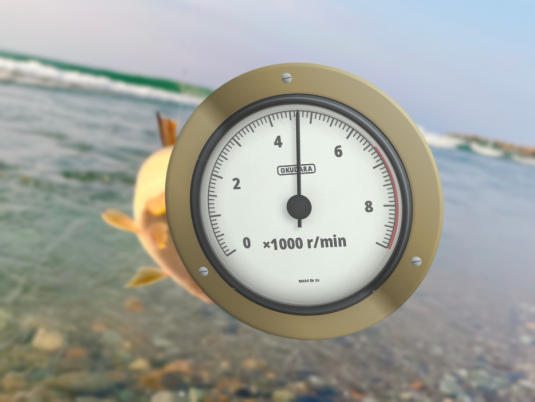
4700rpm
